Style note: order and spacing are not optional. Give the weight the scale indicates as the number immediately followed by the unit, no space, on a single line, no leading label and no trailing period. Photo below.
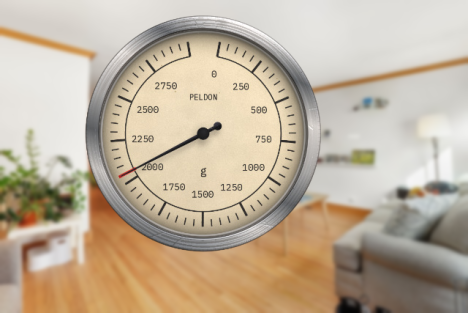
2050g
